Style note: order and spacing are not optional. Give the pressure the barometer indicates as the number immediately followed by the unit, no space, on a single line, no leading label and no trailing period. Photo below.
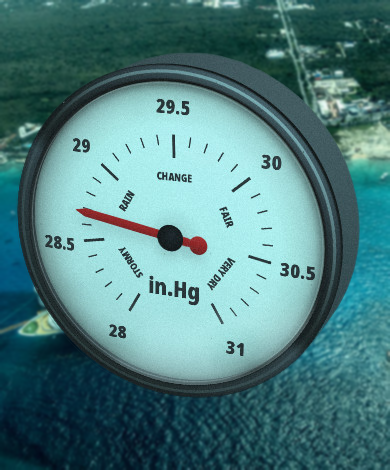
28.7inHg
